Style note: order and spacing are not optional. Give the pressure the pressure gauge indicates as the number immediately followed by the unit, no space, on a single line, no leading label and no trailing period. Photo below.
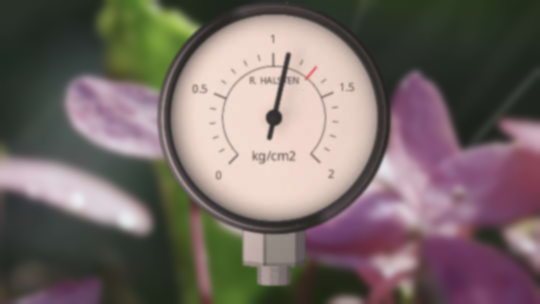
1.1kg/cm²
